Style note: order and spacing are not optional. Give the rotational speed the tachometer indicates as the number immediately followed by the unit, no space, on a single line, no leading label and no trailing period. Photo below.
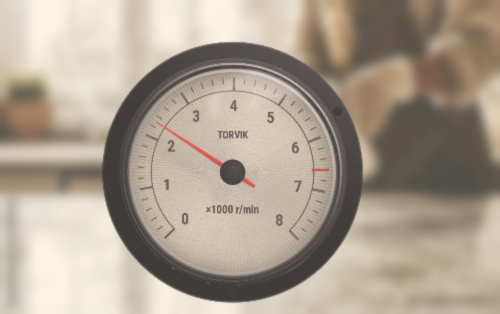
2300rpm
